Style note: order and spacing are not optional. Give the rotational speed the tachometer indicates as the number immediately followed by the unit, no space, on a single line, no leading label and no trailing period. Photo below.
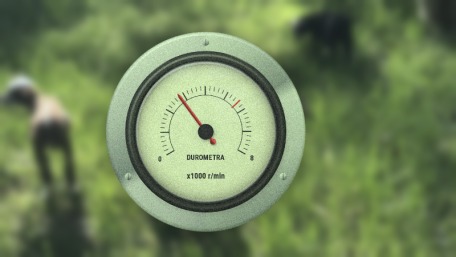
2800rpm
